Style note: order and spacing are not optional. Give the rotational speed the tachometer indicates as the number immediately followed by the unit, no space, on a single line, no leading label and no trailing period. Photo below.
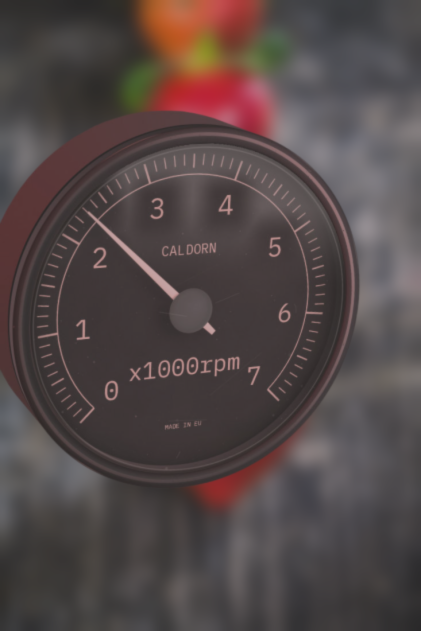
2300rpm
